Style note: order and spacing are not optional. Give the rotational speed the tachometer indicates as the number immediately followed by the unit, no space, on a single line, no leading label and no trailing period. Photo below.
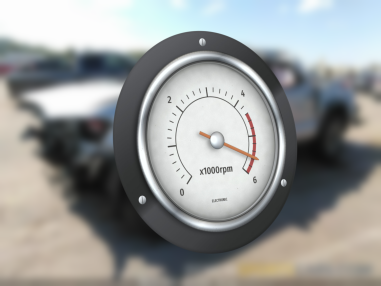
5600rpm
